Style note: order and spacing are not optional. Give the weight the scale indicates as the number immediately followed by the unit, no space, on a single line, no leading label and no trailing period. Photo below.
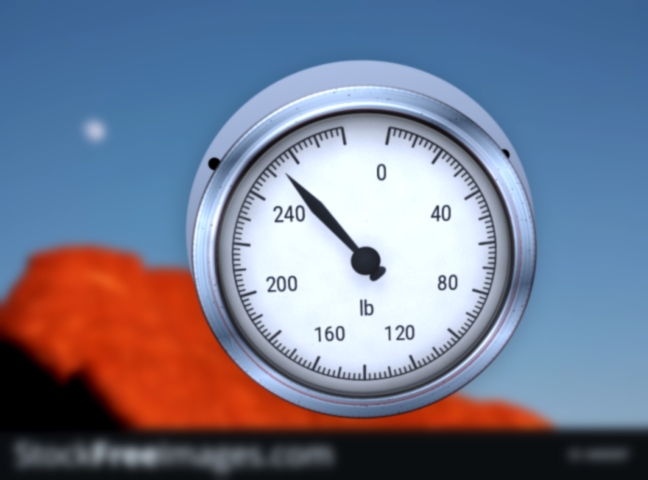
254lb
